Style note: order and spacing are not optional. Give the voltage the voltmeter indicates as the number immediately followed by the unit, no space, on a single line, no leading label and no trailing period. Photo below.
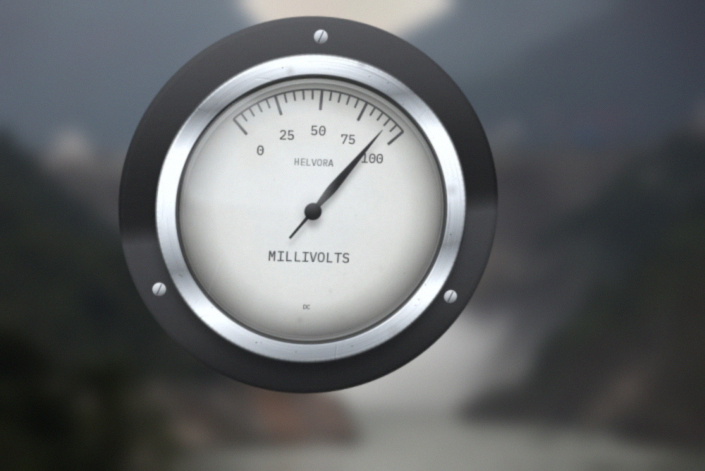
90mV
